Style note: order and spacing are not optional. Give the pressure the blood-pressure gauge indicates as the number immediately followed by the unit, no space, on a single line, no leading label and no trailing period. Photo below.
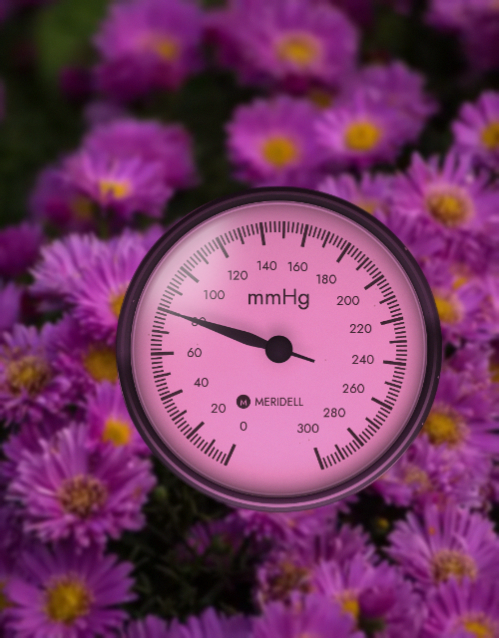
80mmHg
